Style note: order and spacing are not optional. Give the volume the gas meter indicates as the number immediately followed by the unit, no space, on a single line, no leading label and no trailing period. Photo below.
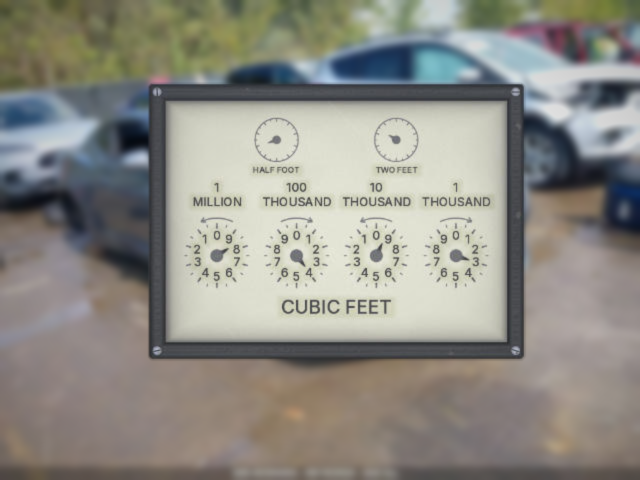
839300ft³
